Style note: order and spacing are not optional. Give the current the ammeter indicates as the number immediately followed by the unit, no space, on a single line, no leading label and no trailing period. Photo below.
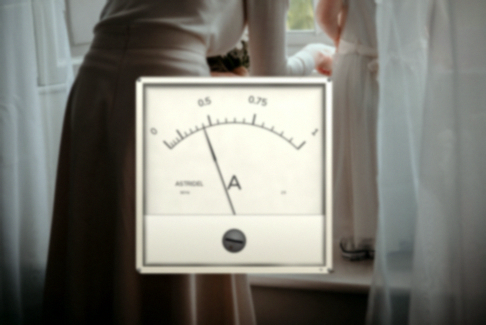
0.45A
